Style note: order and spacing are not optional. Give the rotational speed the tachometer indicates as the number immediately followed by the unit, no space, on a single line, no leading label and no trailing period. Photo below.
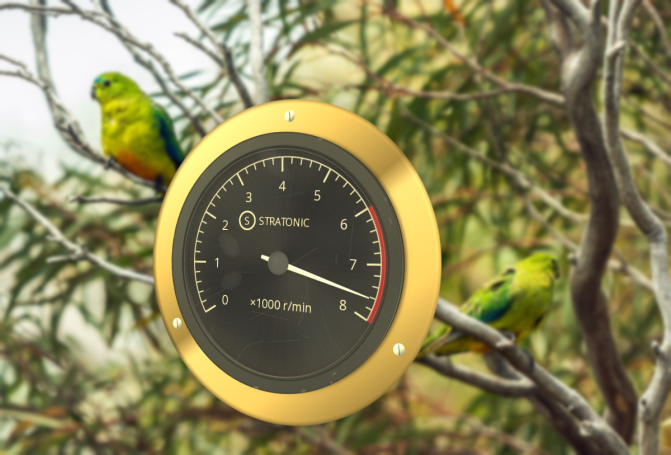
7600rpm
